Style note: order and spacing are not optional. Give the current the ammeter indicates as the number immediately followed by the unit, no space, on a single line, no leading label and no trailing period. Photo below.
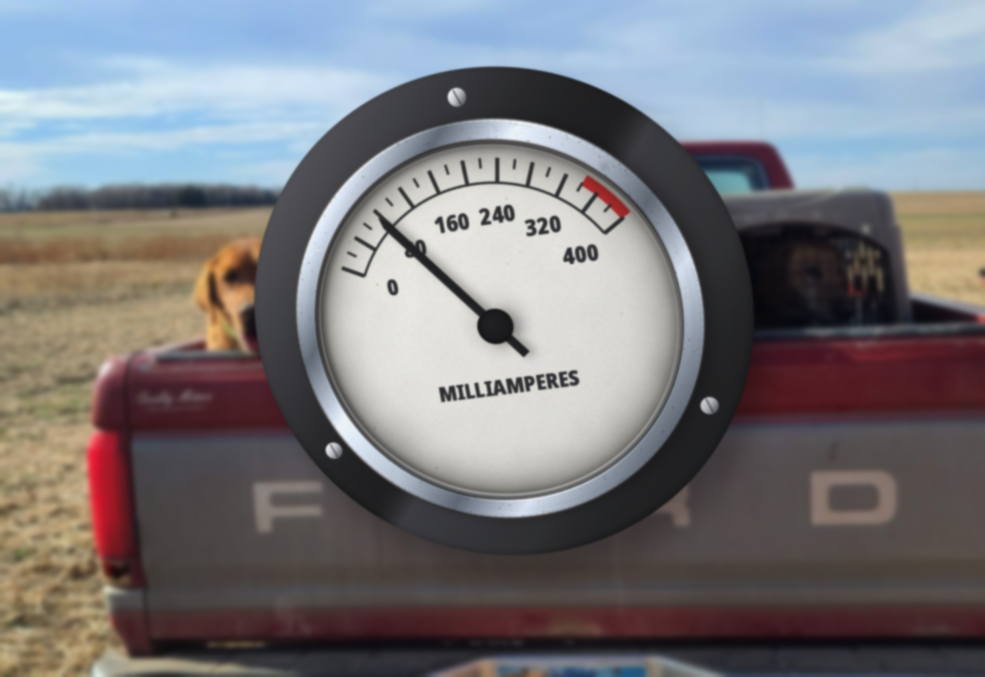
80mA
